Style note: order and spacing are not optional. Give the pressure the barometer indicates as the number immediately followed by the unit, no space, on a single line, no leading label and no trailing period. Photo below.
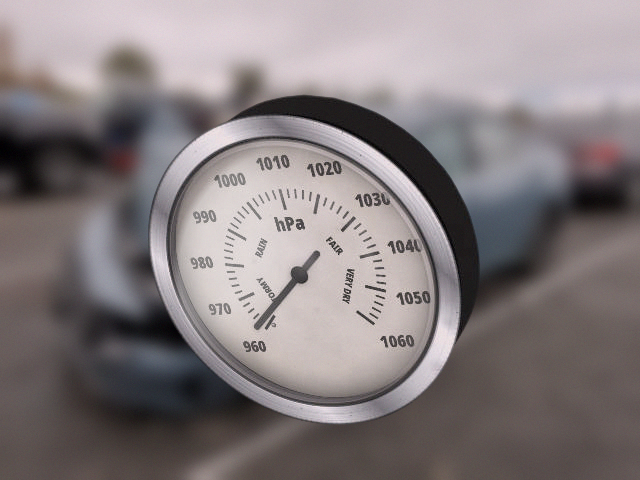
962hPa
